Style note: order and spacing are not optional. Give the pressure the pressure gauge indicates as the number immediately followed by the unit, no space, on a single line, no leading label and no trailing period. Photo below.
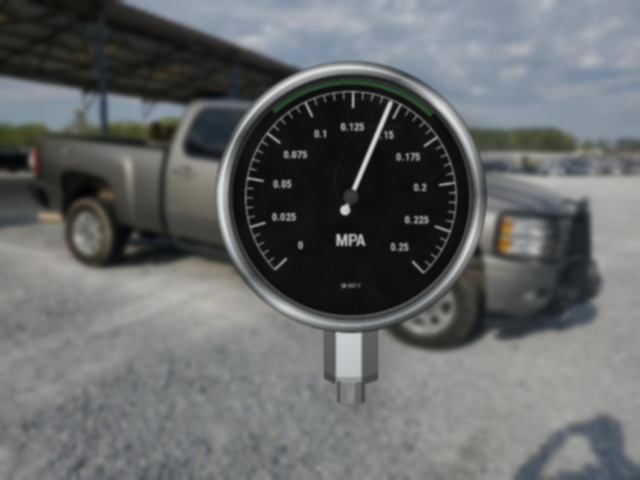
0.145MPa
